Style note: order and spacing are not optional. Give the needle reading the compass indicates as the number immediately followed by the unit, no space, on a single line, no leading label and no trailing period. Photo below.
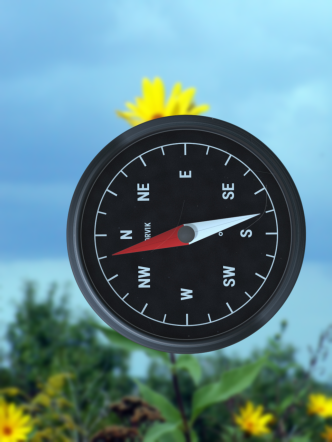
345°
